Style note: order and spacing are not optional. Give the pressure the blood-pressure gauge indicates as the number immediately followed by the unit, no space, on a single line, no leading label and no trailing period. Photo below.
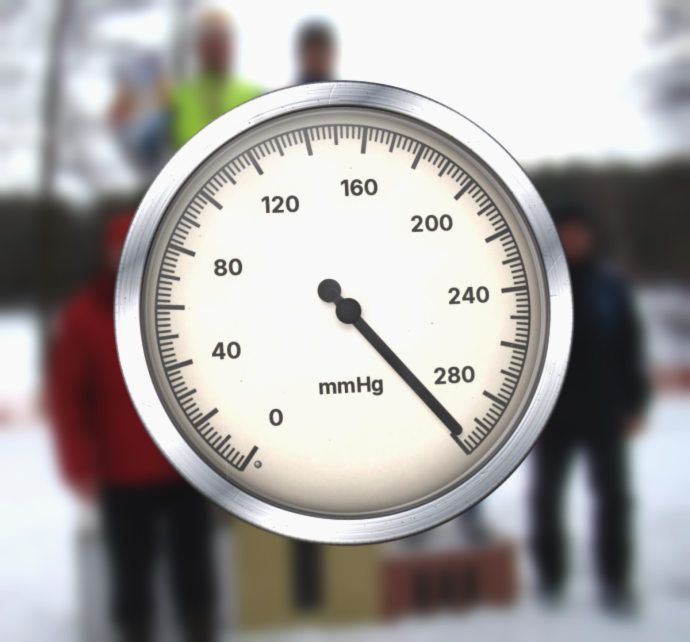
298mmHg
